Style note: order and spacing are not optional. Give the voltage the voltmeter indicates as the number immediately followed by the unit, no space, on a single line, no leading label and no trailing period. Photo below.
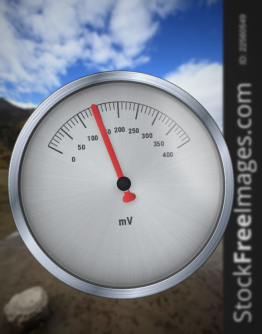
140mV
